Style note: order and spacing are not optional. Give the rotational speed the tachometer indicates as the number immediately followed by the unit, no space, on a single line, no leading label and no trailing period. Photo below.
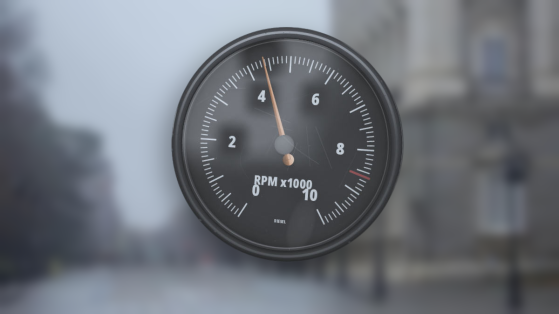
4400rpm
